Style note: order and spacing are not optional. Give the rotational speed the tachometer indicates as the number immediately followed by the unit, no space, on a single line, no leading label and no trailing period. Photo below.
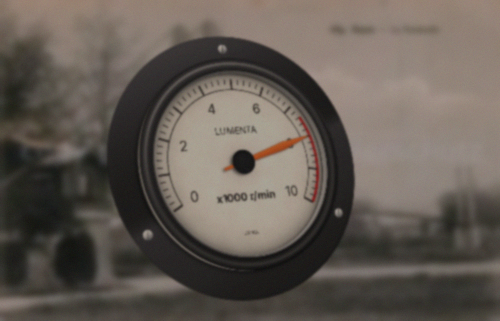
8000rpm
